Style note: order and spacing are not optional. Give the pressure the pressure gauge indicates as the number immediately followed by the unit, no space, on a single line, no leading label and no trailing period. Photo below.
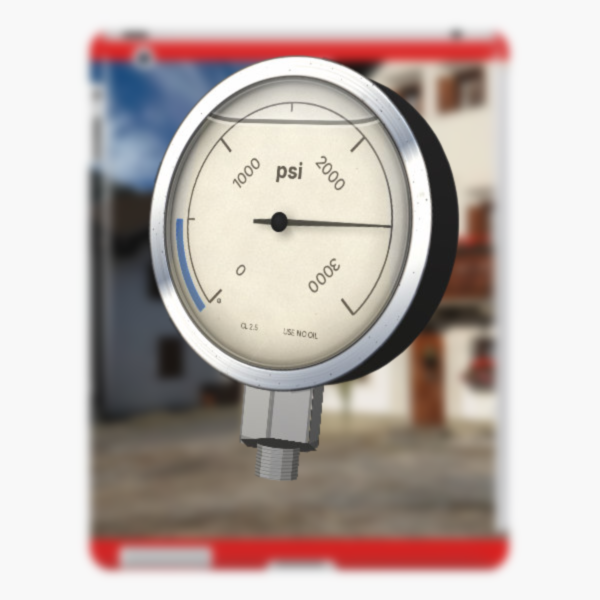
2500psi
